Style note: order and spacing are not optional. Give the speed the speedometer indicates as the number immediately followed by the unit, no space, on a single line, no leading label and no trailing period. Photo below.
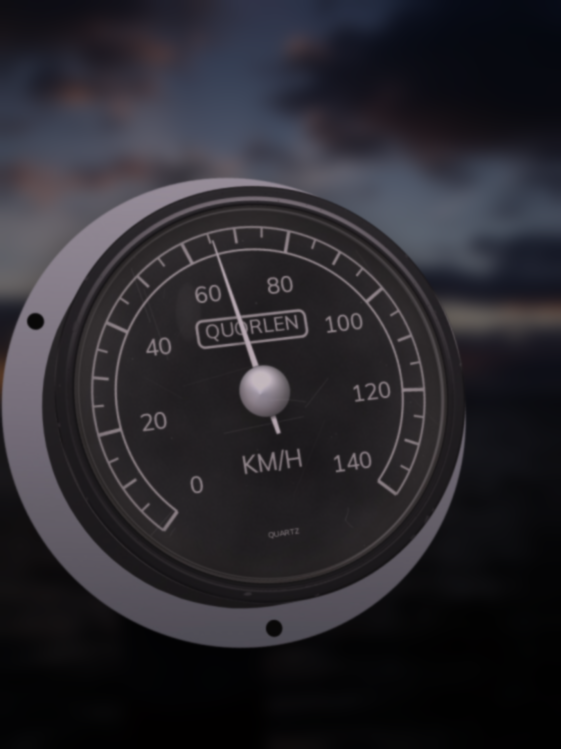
65km/h
